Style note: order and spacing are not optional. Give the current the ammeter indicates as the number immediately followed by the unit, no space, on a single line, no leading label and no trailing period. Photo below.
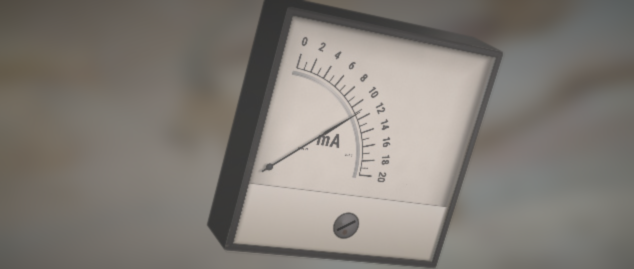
11mA
